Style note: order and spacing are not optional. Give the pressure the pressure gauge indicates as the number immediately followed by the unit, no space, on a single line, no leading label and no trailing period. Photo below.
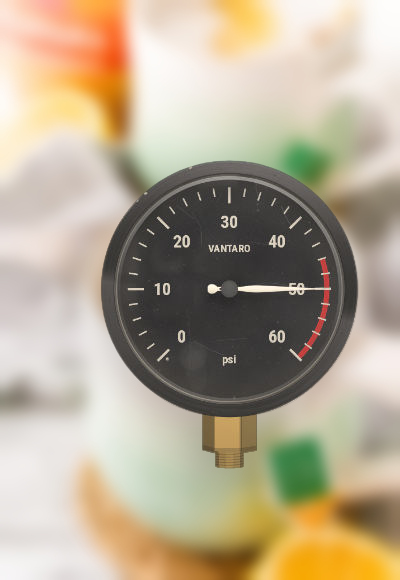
50psi
